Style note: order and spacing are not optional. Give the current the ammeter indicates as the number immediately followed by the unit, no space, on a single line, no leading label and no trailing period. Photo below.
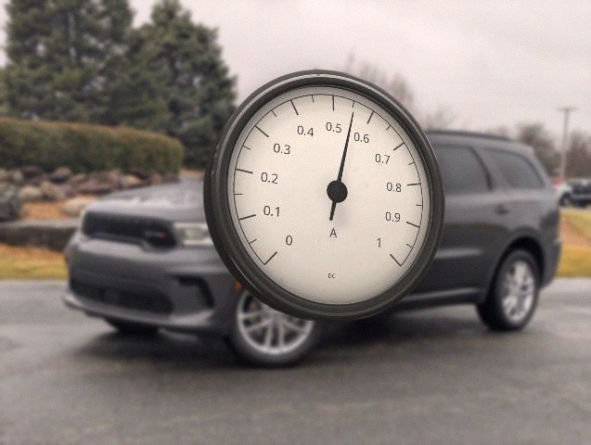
0.55A
